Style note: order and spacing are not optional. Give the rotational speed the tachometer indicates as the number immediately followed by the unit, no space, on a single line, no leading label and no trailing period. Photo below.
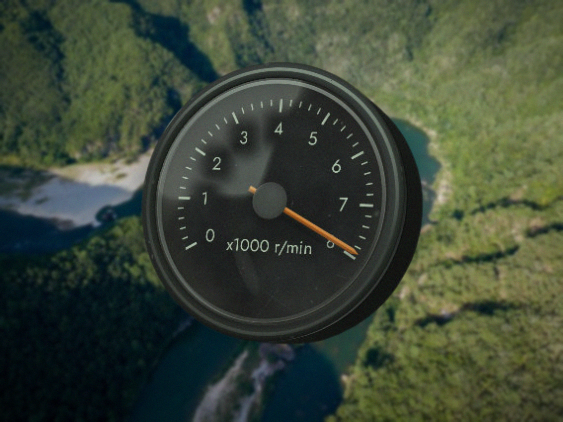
7900rpm
